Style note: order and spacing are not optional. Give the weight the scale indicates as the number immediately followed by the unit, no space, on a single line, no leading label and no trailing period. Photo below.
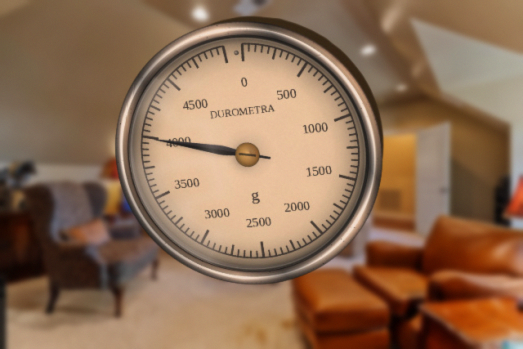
4000g
